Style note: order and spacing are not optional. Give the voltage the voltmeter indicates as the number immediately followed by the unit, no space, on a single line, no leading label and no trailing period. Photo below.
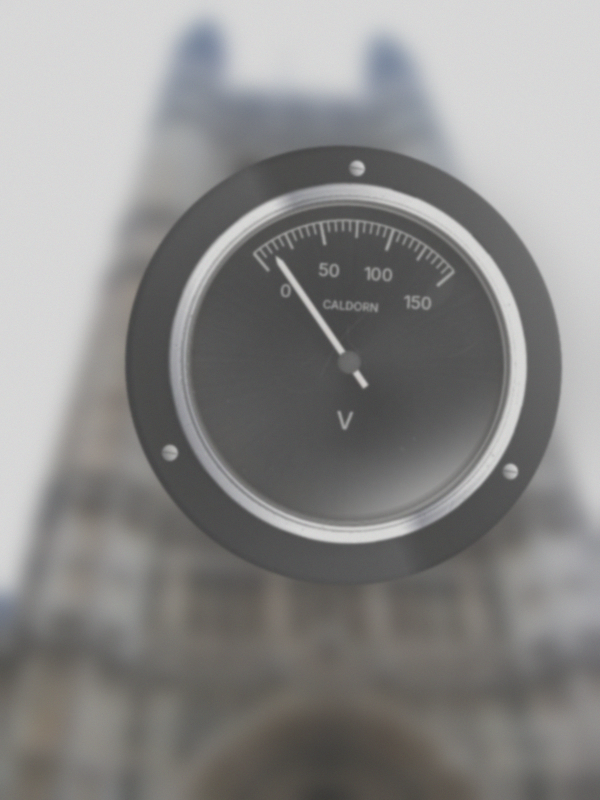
10V
